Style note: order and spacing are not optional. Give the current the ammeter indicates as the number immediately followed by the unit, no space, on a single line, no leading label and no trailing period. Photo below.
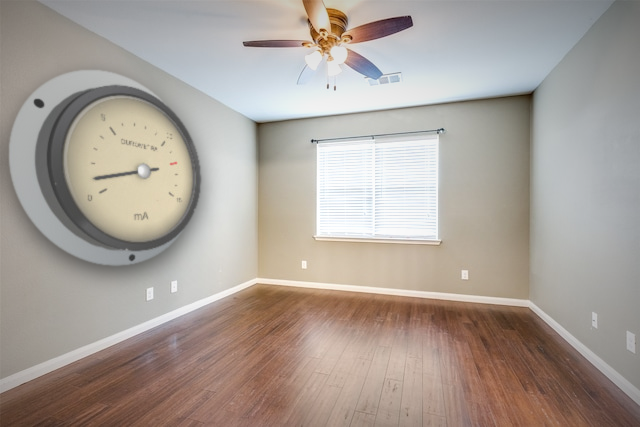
1mA
